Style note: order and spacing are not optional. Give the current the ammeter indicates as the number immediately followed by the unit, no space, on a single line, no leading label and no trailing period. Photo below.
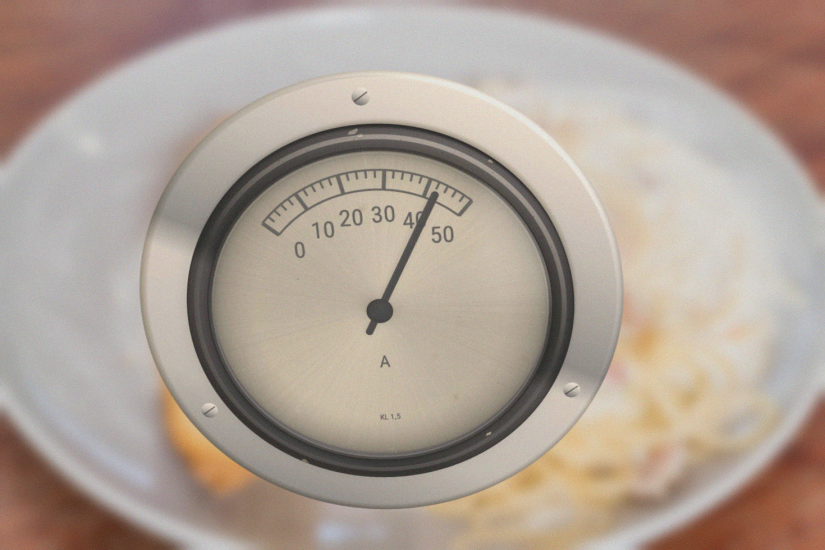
42A
